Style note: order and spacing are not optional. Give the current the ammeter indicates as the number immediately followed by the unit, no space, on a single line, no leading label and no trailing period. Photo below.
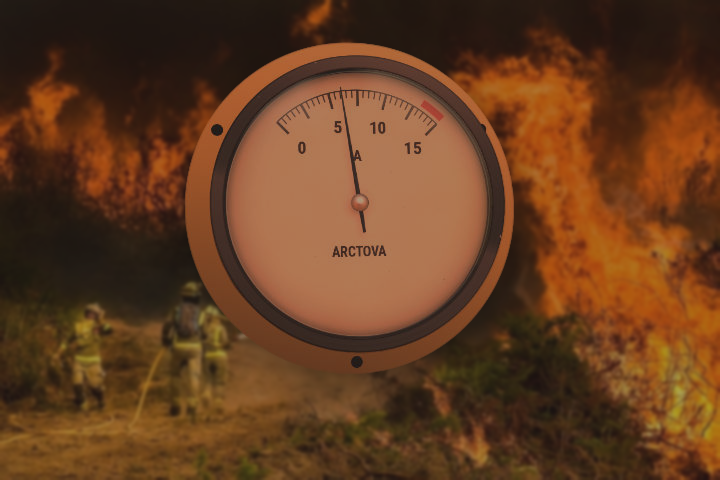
6A
